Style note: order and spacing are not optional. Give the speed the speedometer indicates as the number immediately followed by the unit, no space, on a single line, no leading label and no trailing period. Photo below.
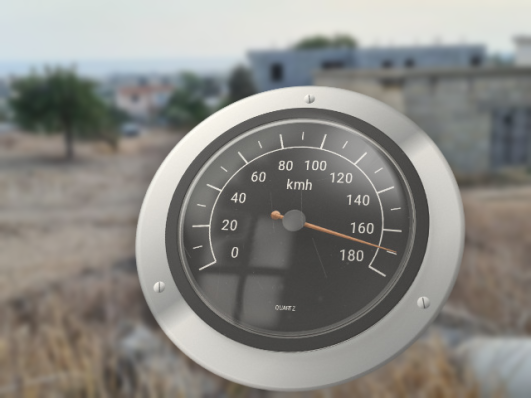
170km/h
